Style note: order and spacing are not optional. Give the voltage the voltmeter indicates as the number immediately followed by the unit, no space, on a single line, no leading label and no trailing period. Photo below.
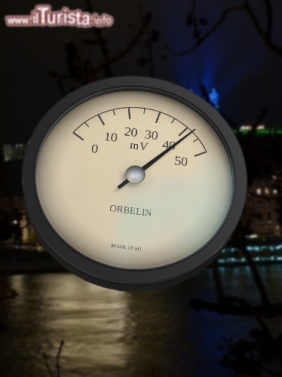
42.5mV
